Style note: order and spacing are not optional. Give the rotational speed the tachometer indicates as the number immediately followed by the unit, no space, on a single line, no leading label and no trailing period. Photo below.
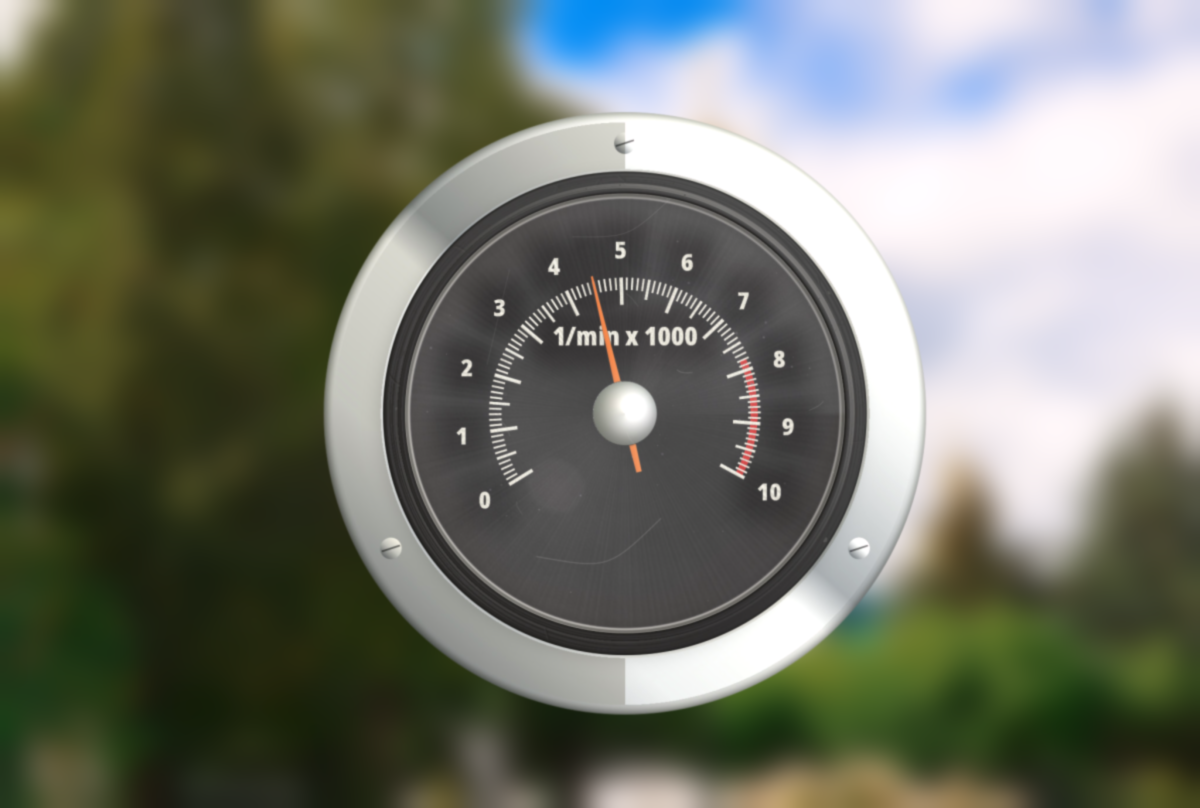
4500rpm
